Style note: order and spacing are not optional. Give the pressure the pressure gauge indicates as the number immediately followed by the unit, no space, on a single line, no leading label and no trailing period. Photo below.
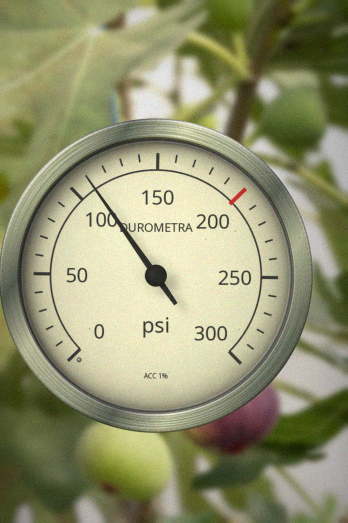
110psi
